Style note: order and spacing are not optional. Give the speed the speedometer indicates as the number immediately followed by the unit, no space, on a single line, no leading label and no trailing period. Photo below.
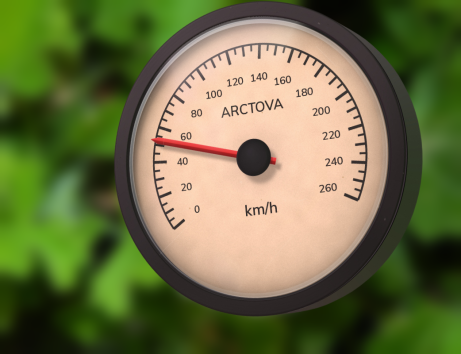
52.5km/h
